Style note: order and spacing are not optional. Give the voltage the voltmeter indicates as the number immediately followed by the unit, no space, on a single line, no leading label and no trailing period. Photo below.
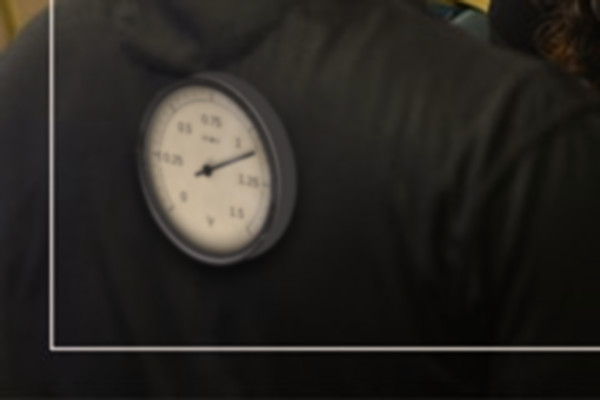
1.1V
